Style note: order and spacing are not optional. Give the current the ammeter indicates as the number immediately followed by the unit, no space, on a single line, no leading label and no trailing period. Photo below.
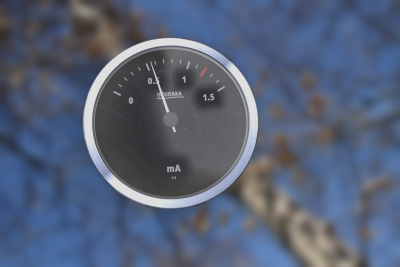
0.55mA
